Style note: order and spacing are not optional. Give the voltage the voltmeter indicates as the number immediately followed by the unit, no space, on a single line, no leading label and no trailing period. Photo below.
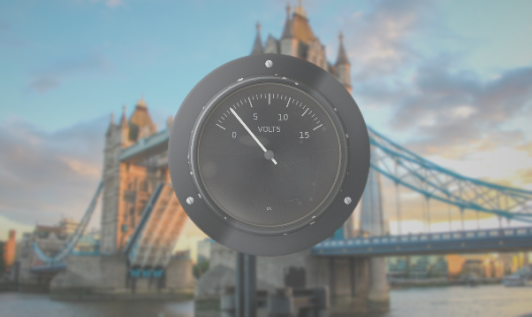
2.5V
